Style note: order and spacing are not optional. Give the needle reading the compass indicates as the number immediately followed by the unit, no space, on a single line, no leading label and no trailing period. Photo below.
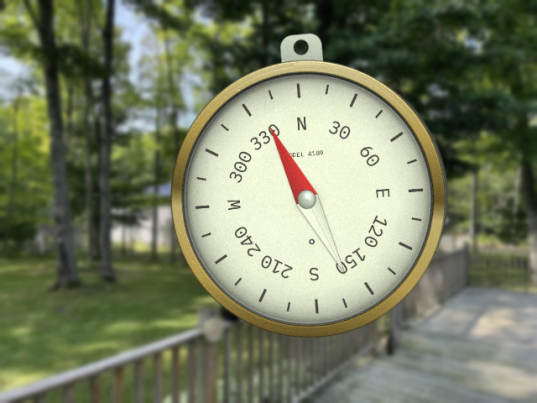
337.5°
